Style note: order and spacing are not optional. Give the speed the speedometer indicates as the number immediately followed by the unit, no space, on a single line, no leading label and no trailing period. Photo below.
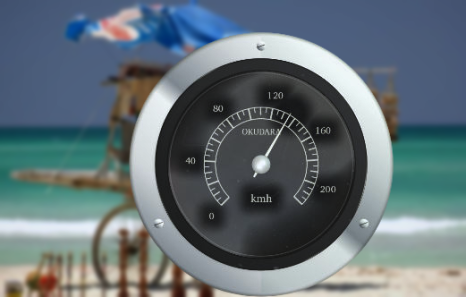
135km/h
